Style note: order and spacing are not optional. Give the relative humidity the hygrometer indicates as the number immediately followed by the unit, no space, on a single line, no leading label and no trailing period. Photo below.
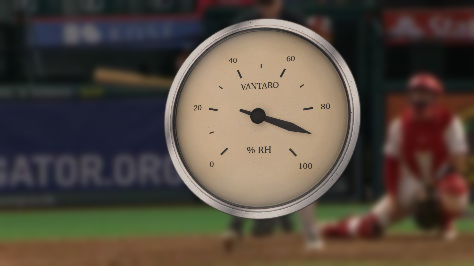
90%
